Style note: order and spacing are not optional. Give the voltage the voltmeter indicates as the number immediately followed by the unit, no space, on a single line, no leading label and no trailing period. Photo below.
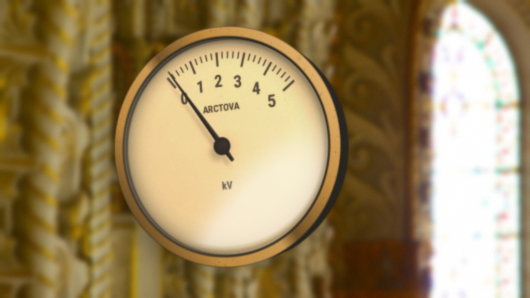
0.2kV
